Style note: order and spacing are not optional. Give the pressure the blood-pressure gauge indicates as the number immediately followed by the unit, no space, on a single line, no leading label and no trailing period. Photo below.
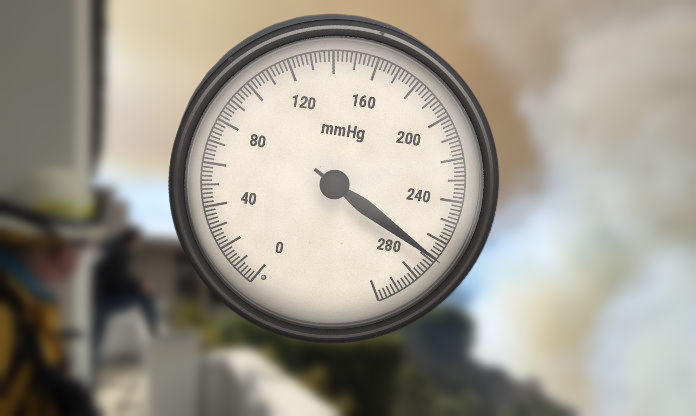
268mmHg
